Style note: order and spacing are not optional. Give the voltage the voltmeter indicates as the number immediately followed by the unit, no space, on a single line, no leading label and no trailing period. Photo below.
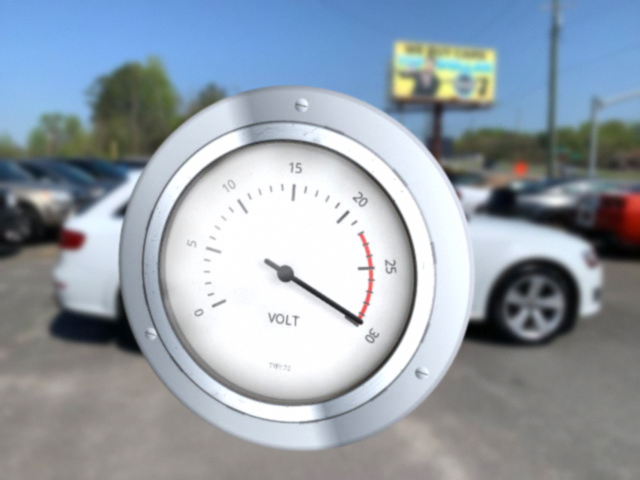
29.5V
